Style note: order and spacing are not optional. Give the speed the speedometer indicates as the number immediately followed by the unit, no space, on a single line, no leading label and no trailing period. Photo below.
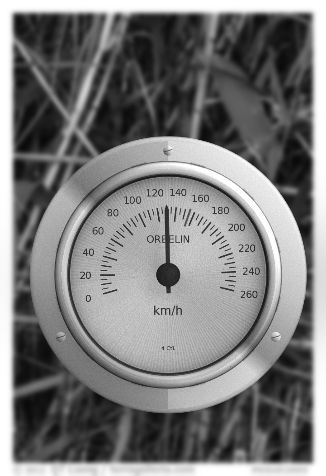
130km/h
